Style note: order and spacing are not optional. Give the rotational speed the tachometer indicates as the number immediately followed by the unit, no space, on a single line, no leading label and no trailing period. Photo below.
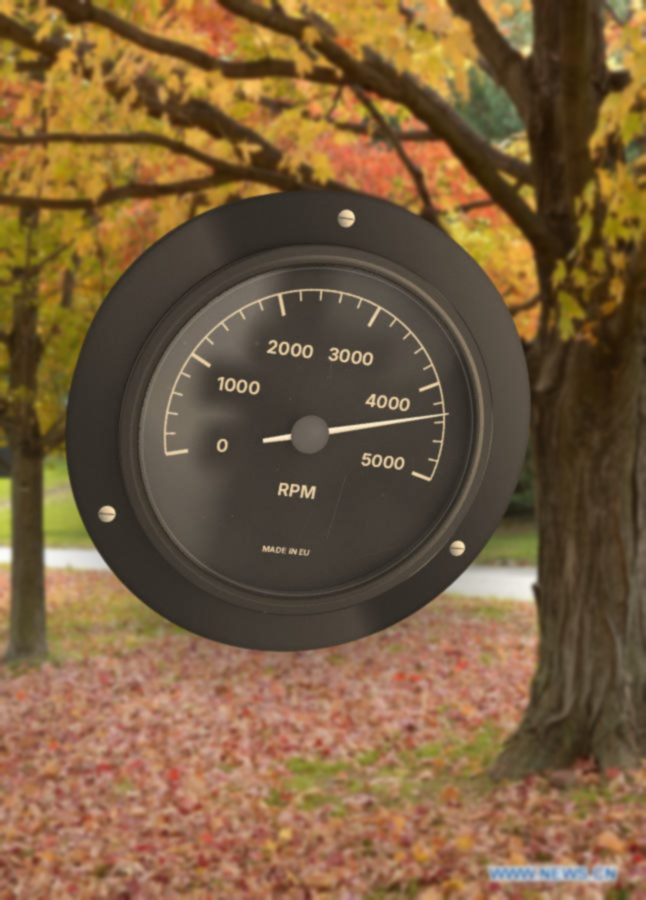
4300rpm
